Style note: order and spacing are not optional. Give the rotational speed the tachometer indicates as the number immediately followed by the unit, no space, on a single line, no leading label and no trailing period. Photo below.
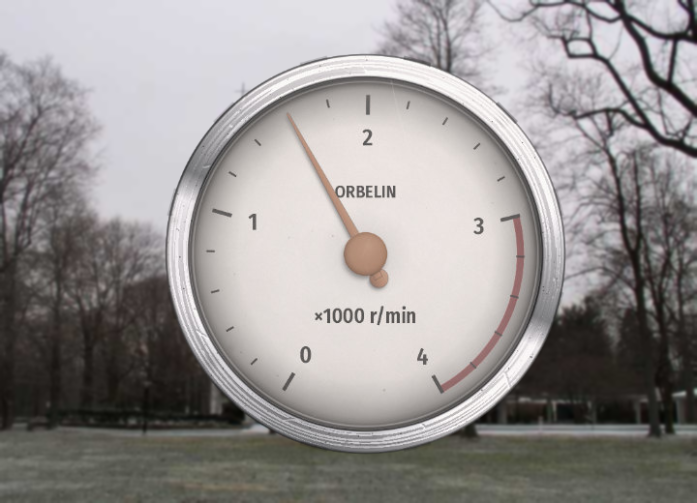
1600rpm
